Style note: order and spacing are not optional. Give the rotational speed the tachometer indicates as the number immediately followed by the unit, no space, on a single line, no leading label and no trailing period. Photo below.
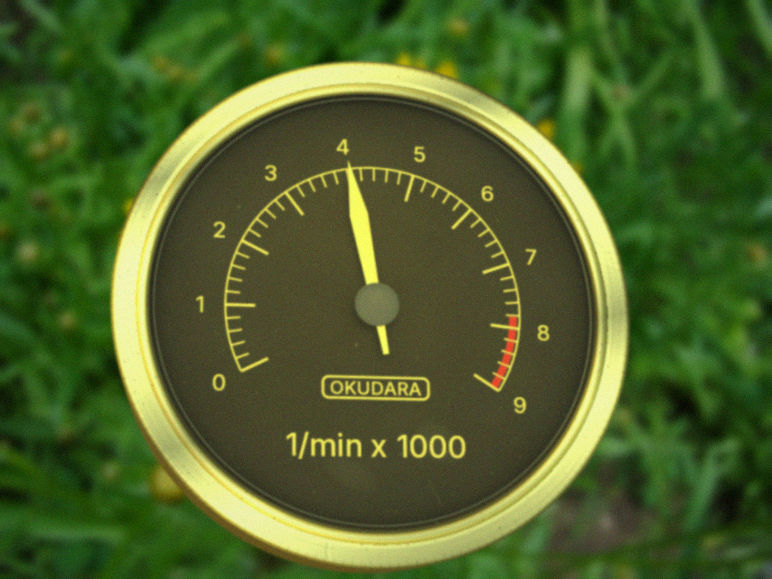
4000rpm
